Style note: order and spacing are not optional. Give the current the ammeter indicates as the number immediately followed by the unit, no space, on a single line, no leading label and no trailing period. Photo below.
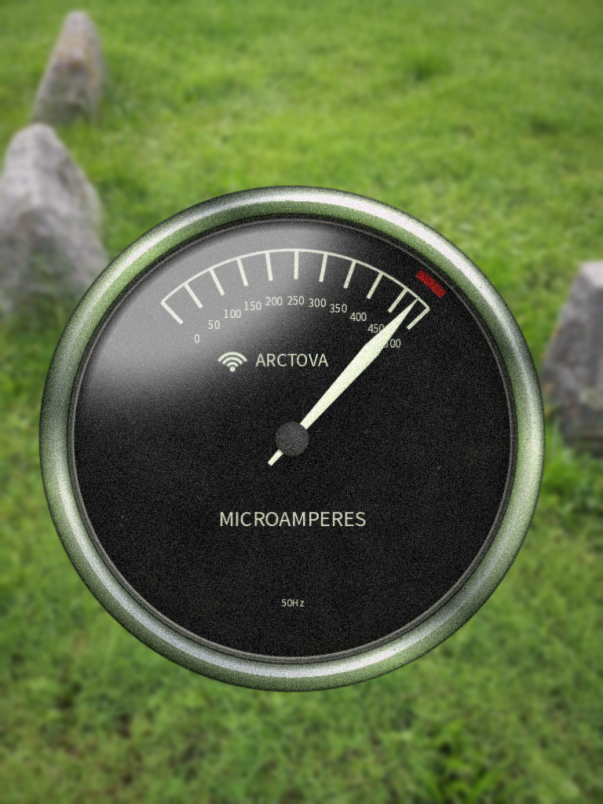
475µA
